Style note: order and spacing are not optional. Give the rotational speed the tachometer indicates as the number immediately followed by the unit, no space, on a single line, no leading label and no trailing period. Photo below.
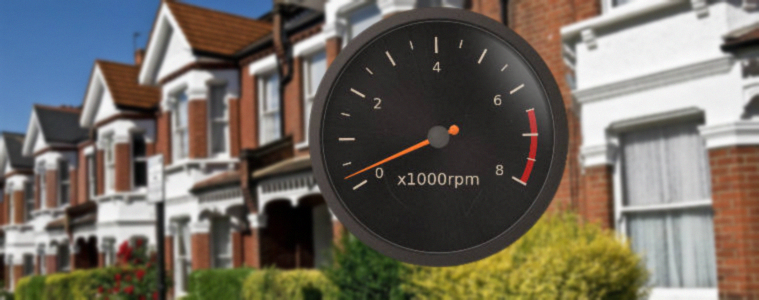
250rpm
